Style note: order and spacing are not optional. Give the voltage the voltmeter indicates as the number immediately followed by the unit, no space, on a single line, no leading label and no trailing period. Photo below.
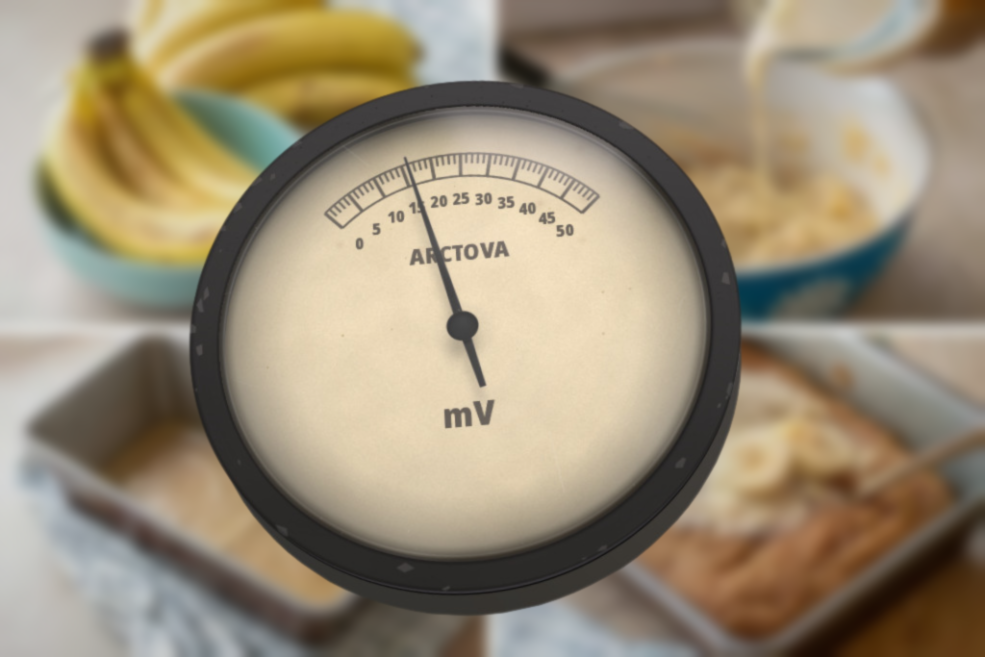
16mV
